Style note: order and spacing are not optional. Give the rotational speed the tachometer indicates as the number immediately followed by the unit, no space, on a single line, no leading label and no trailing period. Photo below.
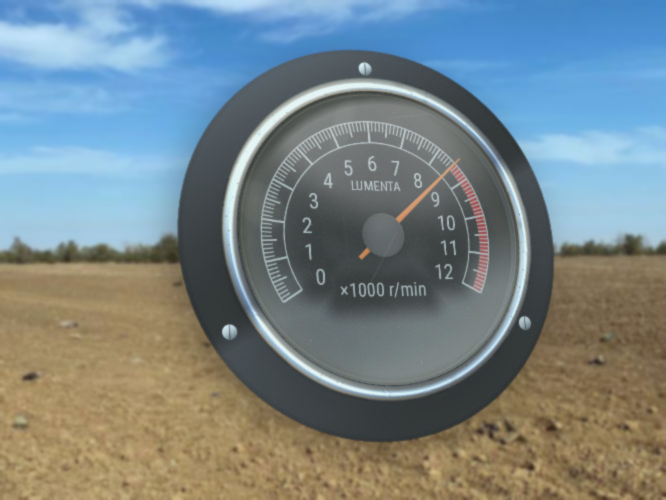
8500rpm
